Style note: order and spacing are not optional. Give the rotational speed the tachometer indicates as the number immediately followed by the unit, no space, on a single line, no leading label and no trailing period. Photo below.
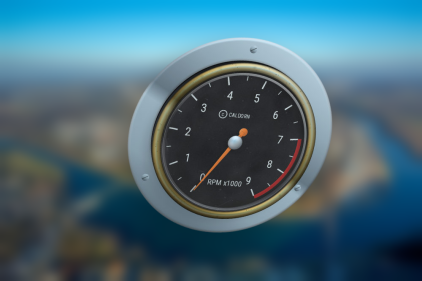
0rpm
